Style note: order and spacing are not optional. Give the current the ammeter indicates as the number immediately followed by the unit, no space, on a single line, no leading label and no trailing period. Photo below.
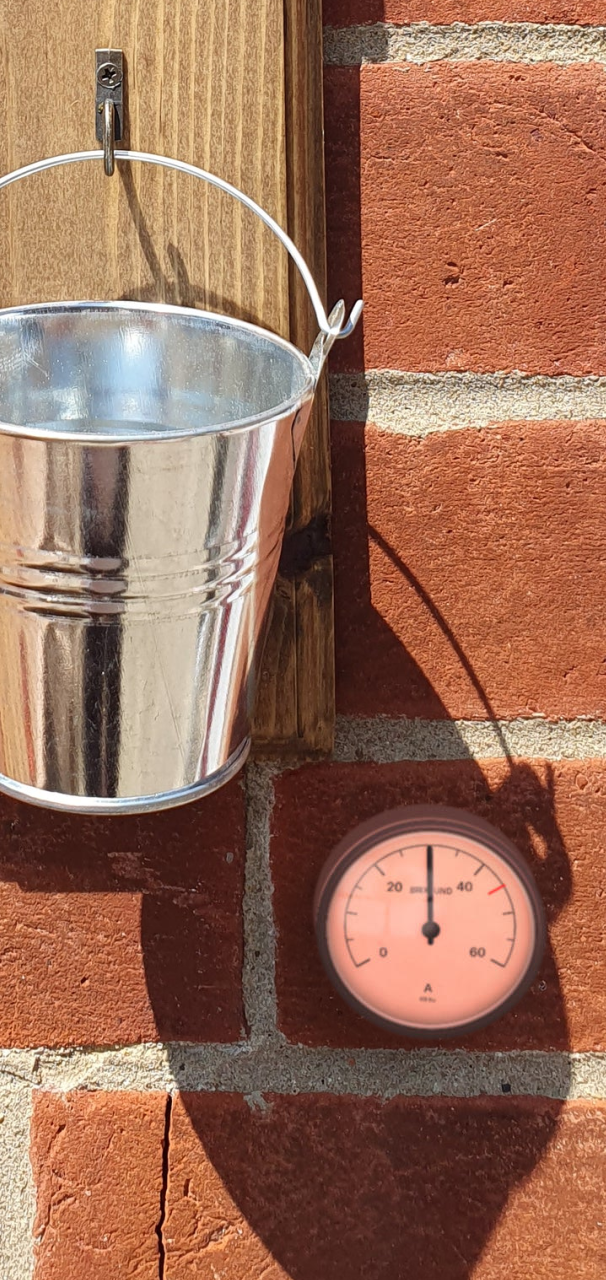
30A
